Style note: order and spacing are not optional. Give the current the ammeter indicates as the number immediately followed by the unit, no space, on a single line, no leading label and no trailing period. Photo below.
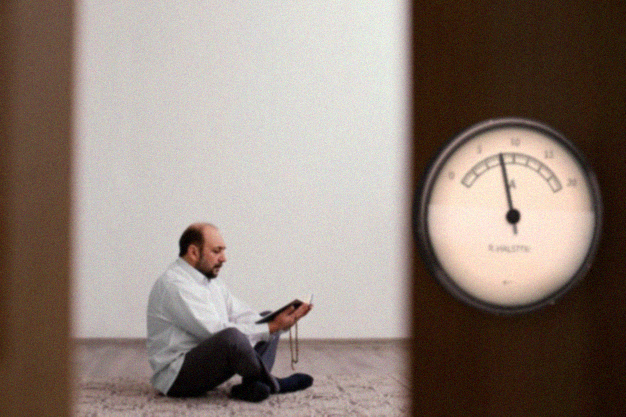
7.5A
